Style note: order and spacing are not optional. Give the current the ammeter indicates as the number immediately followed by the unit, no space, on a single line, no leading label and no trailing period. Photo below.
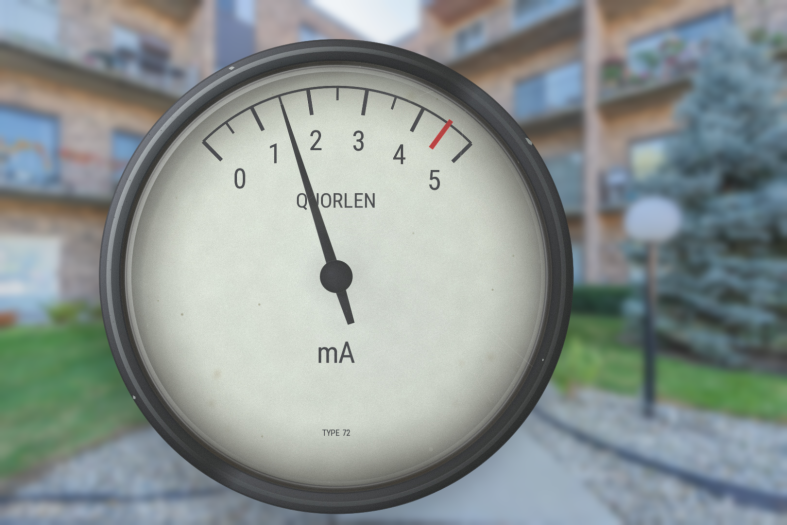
1.5mA
